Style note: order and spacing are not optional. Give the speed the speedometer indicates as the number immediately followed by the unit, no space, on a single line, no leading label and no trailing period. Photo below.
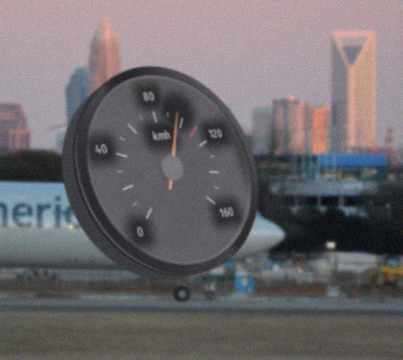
95km/h
